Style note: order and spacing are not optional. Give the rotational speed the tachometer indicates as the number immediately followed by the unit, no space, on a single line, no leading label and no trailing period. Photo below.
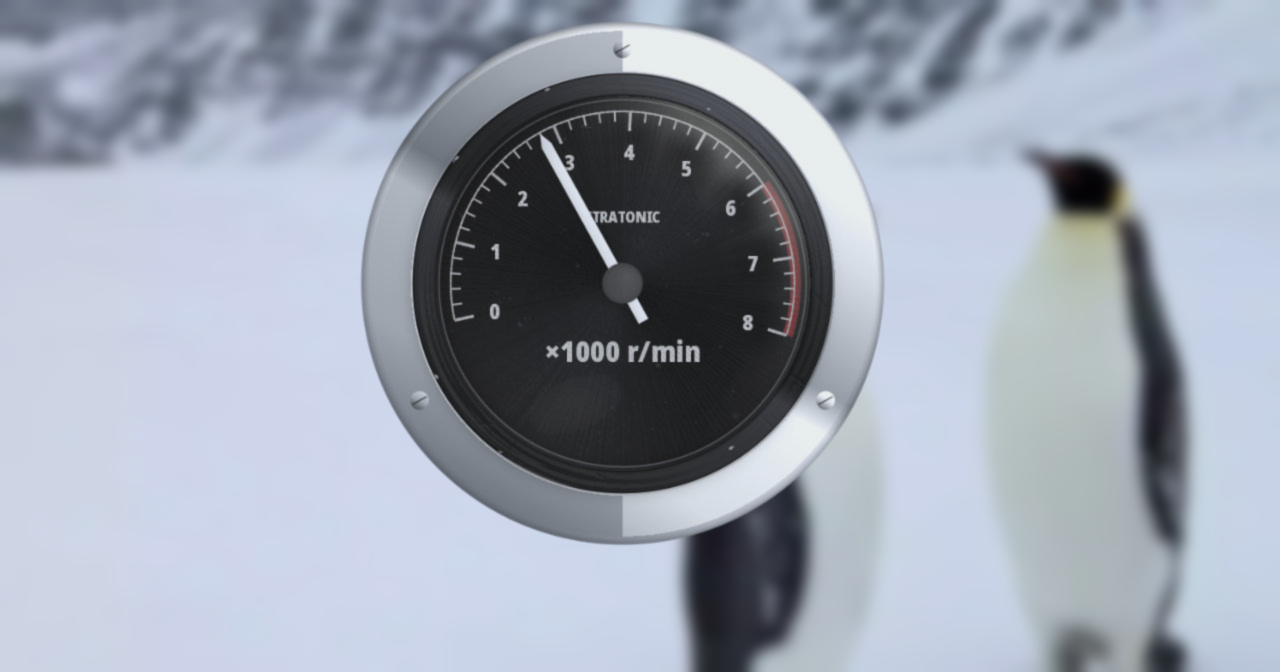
2800rpm
